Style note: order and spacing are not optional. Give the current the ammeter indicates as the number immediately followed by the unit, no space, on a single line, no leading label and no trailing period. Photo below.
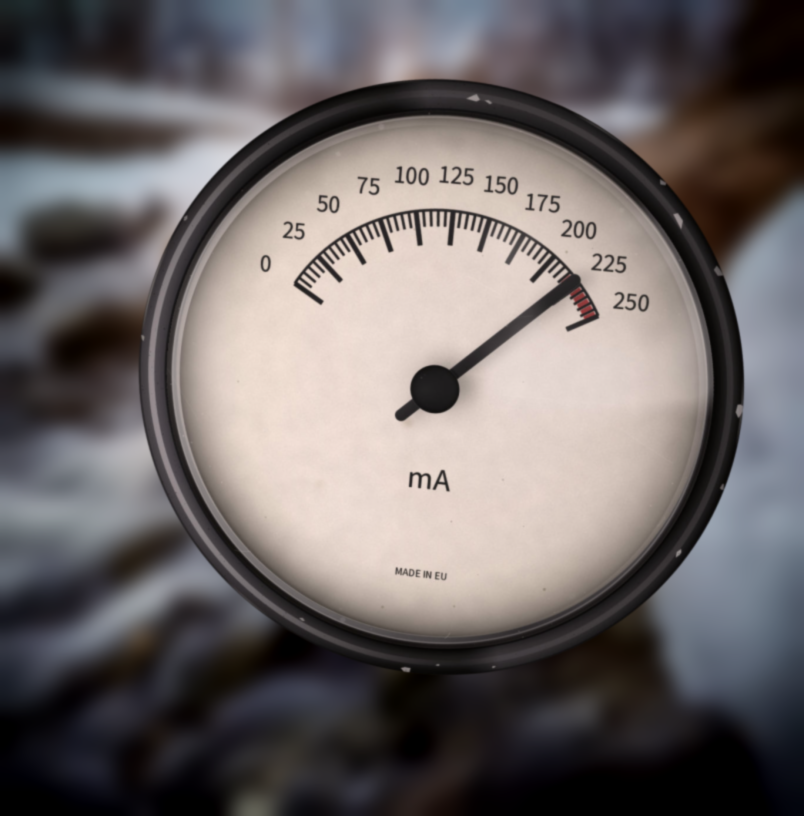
220mA
